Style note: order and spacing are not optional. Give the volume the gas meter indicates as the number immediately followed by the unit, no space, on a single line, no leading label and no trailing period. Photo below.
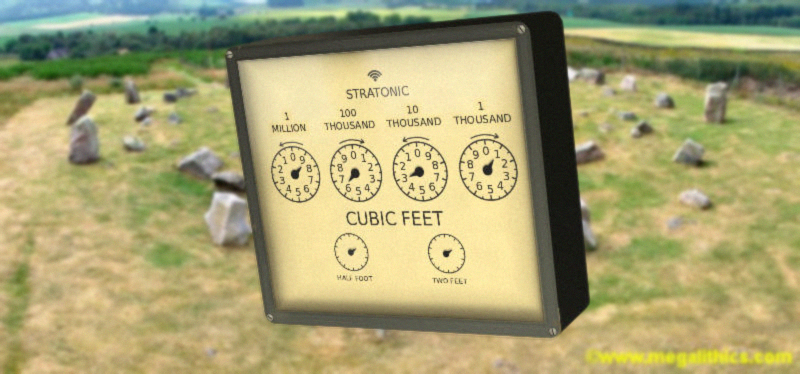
863100ft³
